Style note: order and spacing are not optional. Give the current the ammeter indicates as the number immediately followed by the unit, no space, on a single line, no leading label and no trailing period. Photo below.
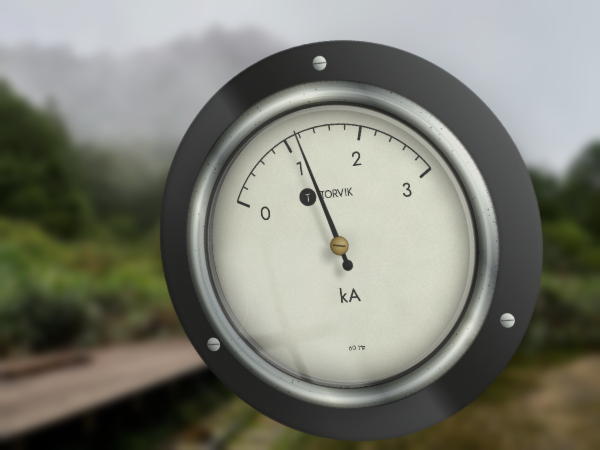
1.2kA
